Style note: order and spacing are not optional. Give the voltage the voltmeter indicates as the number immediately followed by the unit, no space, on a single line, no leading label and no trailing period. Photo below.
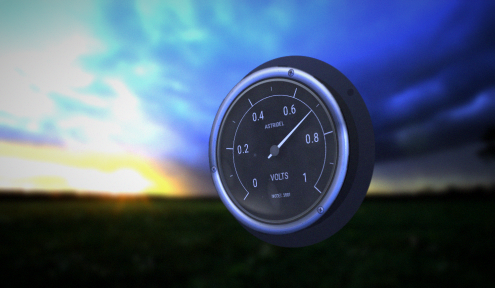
0.7V
